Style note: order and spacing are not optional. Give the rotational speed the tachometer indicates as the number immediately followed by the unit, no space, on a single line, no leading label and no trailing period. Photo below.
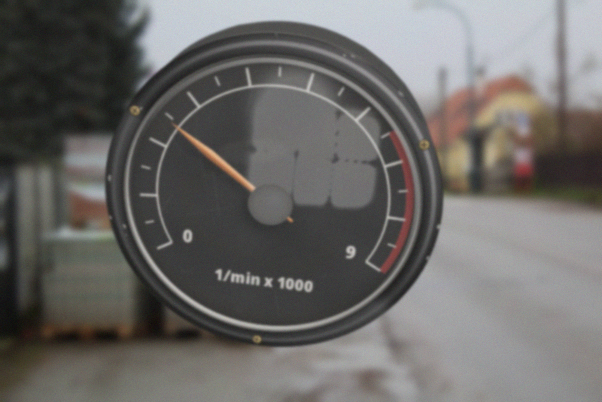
2500rpm
